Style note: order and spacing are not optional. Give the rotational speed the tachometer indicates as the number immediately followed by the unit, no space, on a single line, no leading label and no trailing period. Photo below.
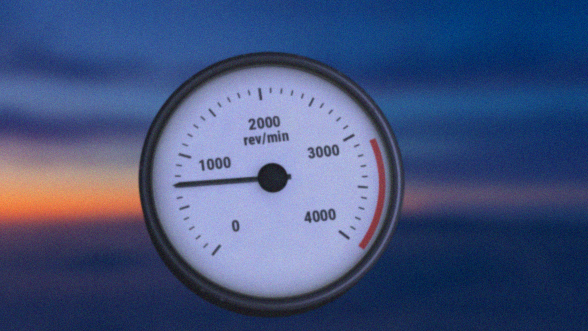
700rpm
